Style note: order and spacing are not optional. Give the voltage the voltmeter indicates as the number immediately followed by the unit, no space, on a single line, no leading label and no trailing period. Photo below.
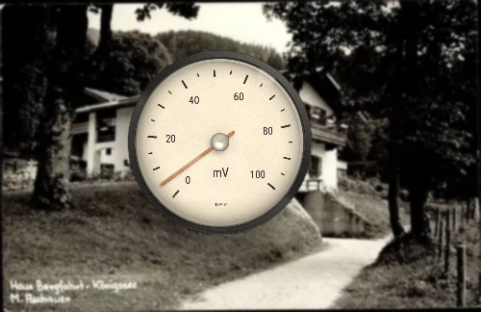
5mV
